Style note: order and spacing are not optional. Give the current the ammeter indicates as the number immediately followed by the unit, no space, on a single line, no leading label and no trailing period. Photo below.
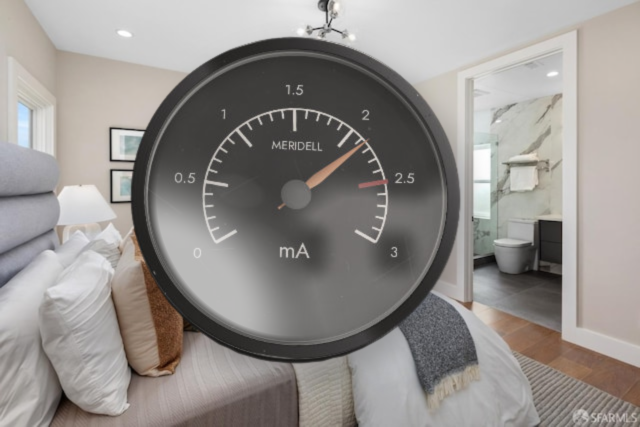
2.15mA
